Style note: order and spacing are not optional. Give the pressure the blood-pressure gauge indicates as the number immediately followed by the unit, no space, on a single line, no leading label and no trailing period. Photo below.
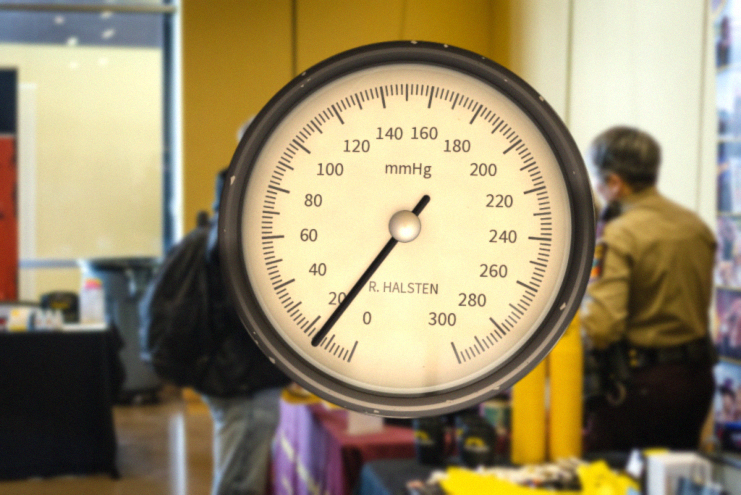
14mmHg
